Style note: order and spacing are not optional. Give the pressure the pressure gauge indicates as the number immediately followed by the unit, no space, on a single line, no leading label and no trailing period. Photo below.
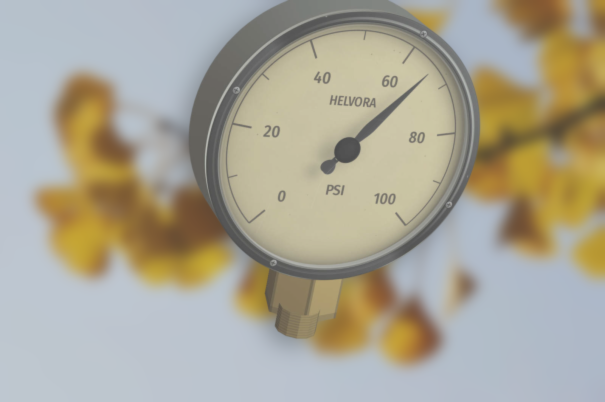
65psi
